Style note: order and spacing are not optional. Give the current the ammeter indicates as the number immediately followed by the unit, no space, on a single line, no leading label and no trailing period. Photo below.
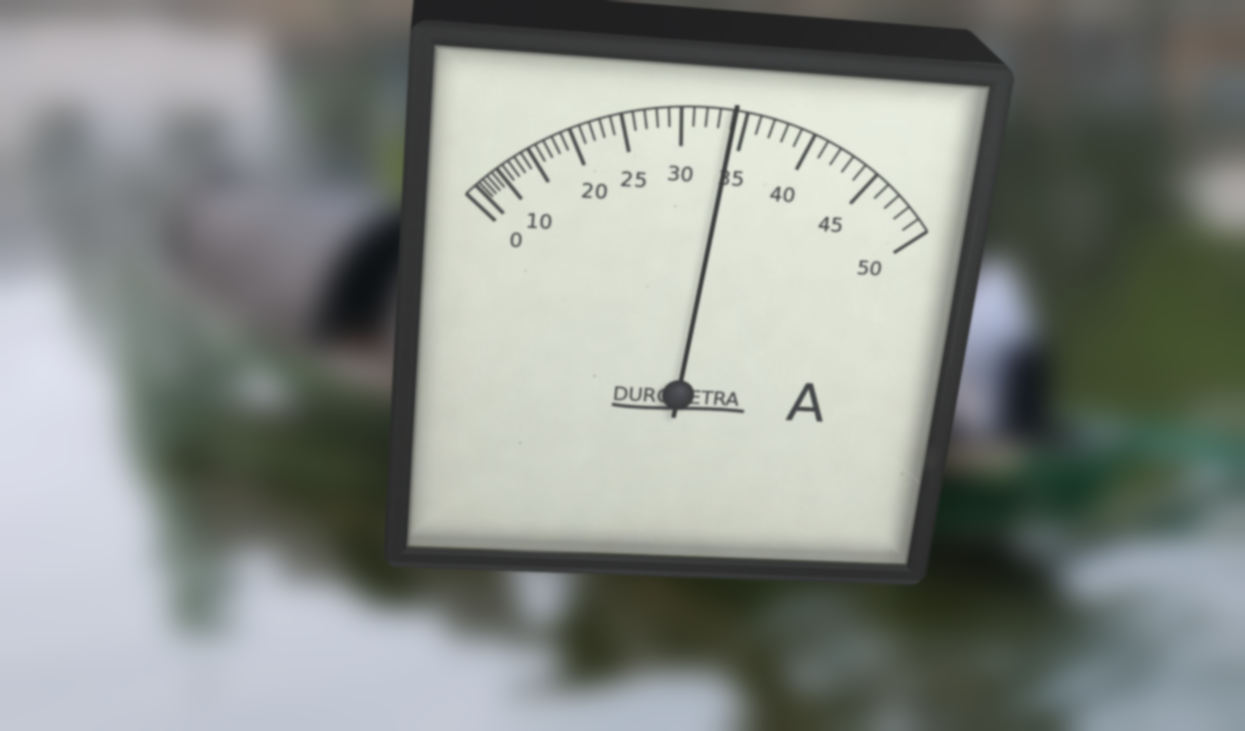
34A
